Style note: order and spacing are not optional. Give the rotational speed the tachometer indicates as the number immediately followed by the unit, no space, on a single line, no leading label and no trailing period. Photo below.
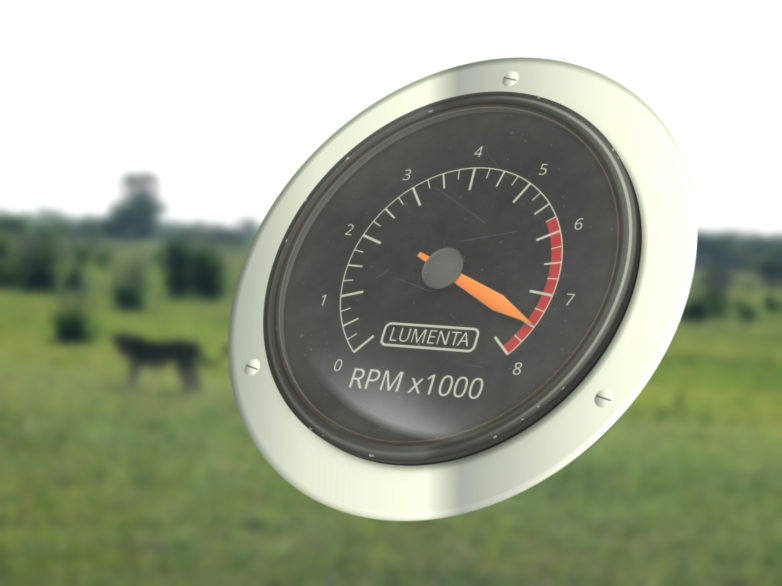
7500rpm
